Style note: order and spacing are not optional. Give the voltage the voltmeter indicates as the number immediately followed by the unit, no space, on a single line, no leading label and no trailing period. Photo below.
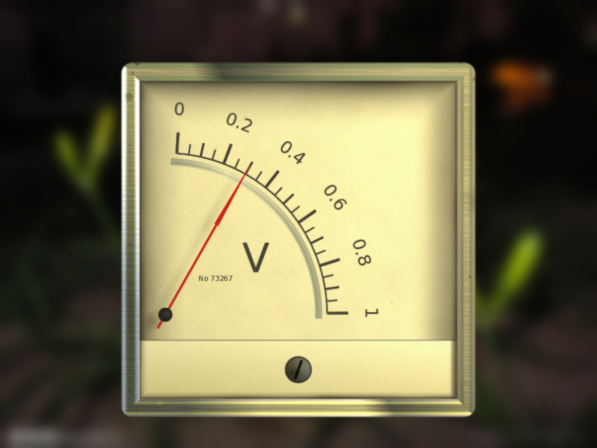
0.3V
